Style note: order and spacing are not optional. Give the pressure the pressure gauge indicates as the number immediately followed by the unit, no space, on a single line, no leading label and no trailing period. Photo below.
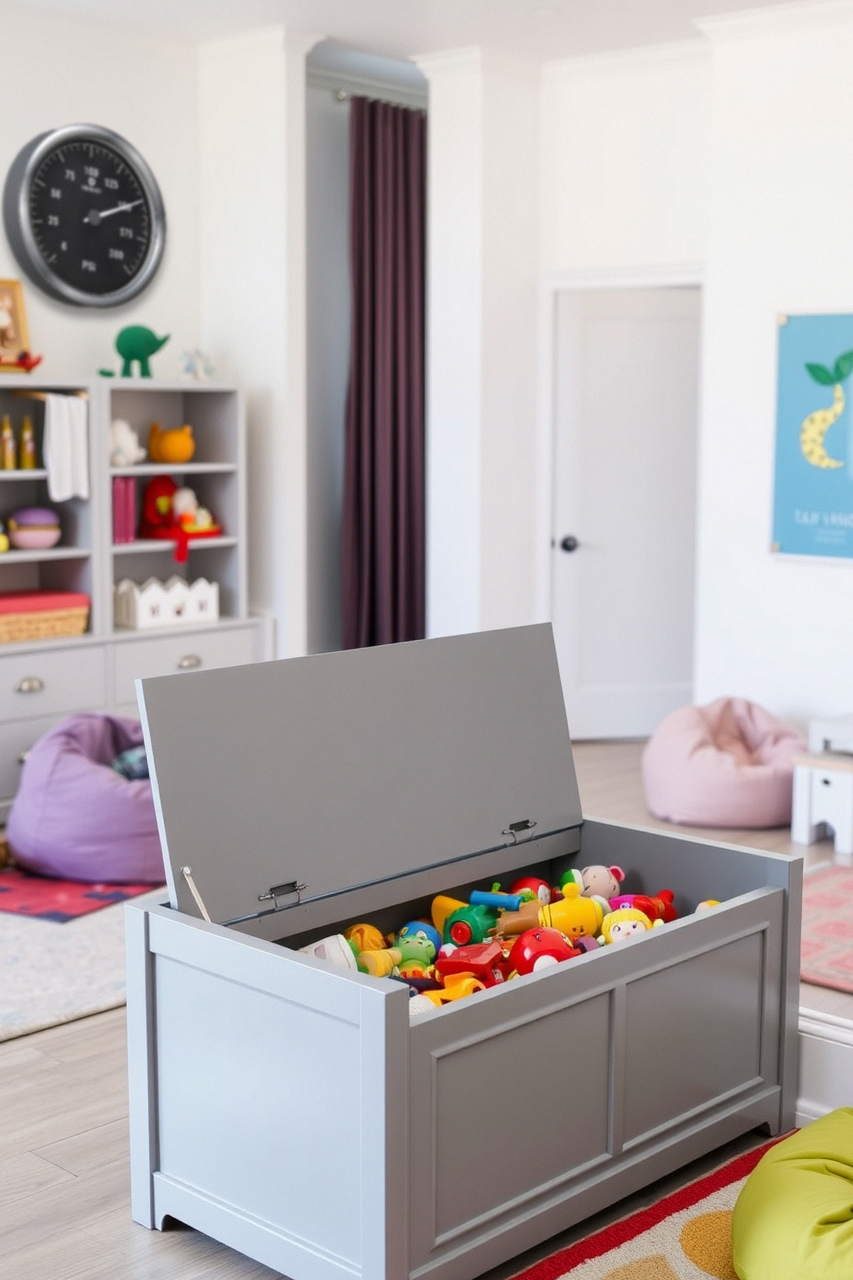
150psi
